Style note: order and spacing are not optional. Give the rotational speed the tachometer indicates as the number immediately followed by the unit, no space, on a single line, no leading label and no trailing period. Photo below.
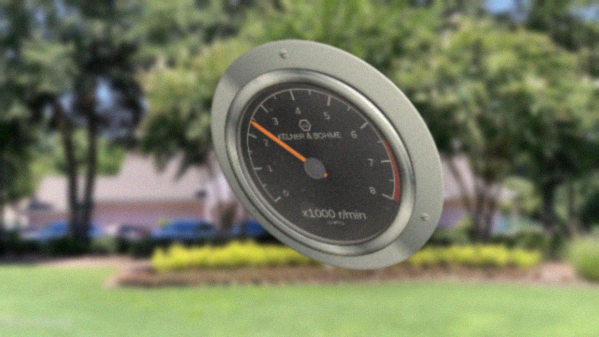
2500rpm
